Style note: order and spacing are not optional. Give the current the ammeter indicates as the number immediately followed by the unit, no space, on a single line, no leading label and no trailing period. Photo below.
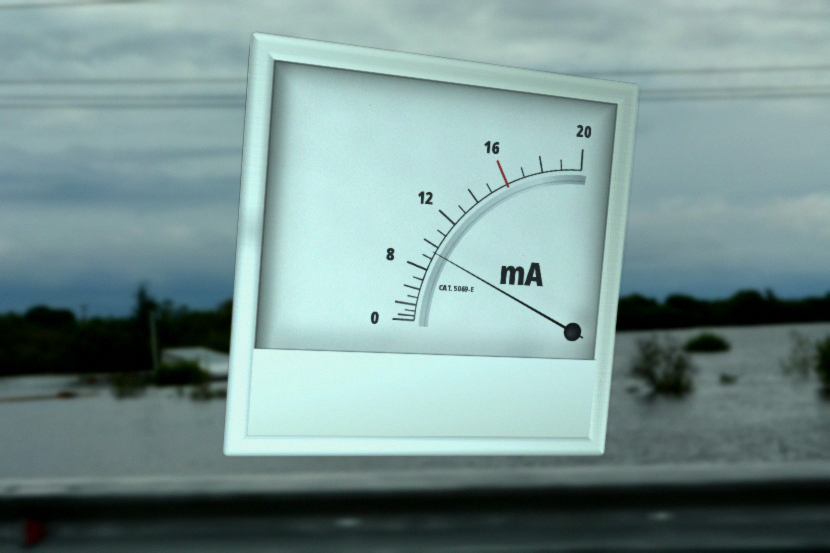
9.5mA
